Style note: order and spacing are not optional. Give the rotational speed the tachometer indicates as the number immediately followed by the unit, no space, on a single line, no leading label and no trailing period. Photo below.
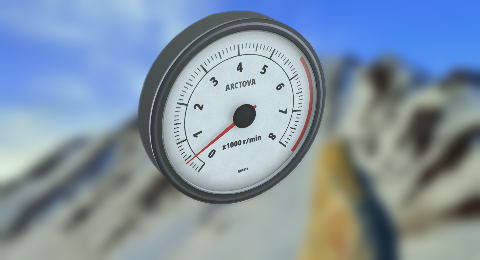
500rpm
